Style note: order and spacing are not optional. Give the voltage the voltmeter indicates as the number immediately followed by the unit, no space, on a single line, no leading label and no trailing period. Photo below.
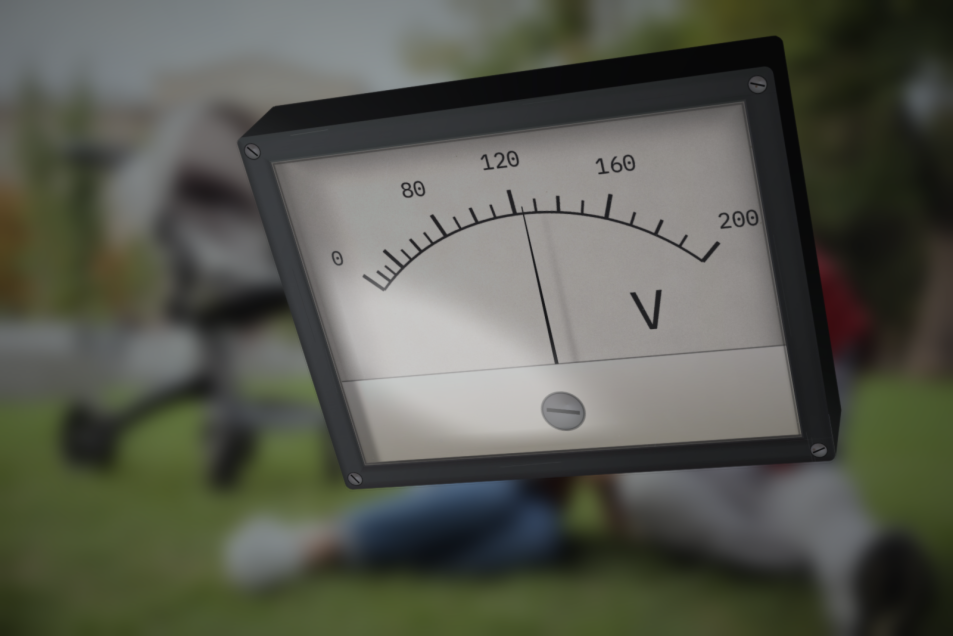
125V
